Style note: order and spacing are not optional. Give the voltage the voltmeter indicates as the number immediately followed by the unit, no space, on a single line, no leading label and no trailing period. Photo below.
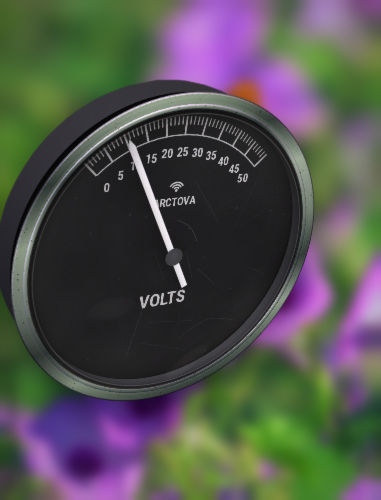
10V
